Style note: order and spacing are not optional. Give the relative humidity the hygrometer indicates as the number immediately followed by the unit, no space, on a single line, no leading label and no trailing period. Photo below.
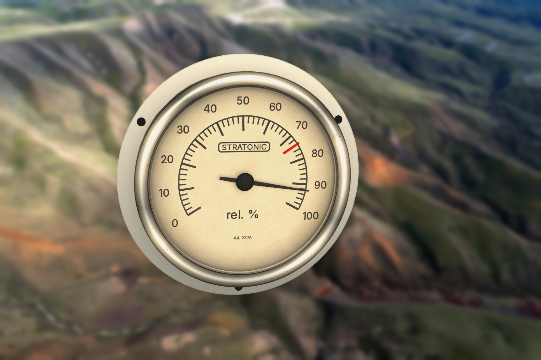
92%
